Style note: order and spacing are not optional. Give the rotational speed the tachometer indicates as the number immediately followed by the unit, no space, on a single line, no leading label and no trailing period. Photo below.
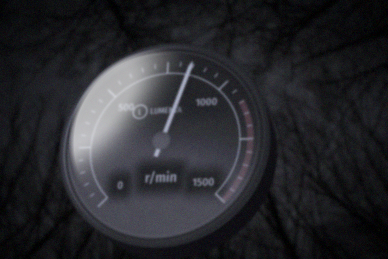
850rpm
